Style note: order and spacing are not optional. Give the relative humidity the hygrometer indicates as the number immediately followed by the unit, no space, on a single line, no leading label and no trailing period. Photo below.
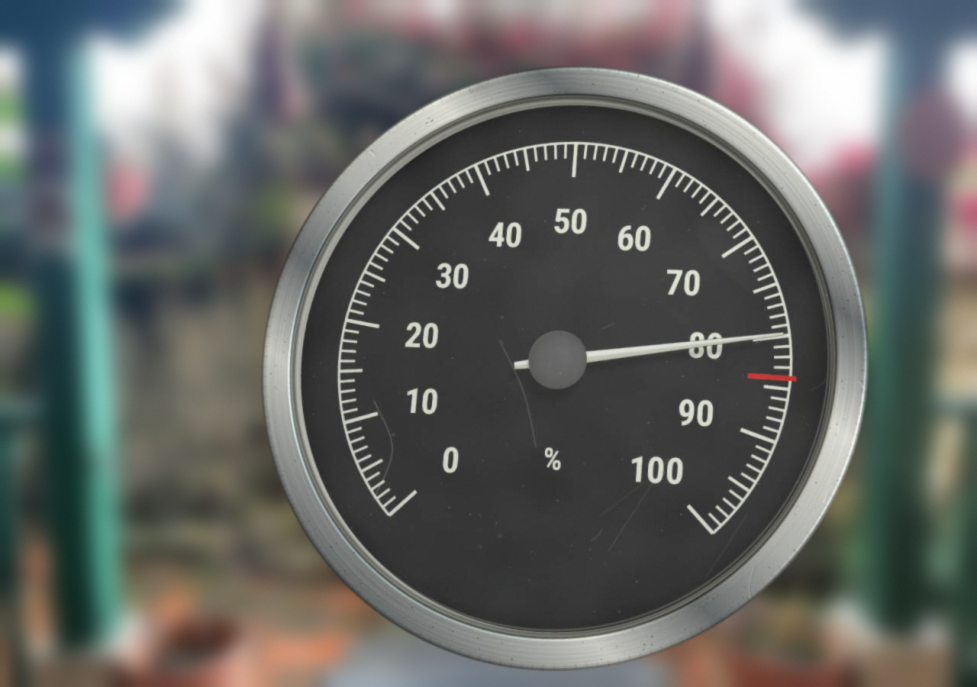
80%
